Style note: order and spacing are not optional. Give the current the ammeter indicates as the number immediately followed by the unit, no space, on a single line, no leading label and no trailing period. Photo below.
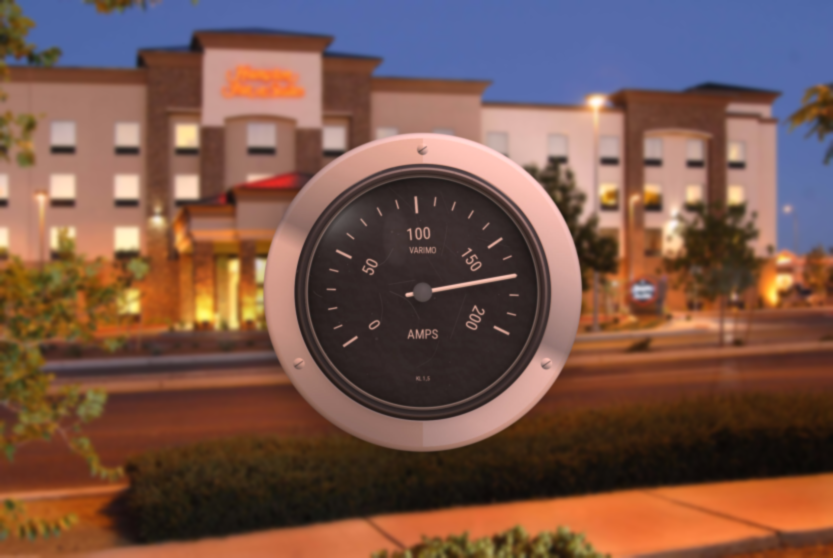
170A
